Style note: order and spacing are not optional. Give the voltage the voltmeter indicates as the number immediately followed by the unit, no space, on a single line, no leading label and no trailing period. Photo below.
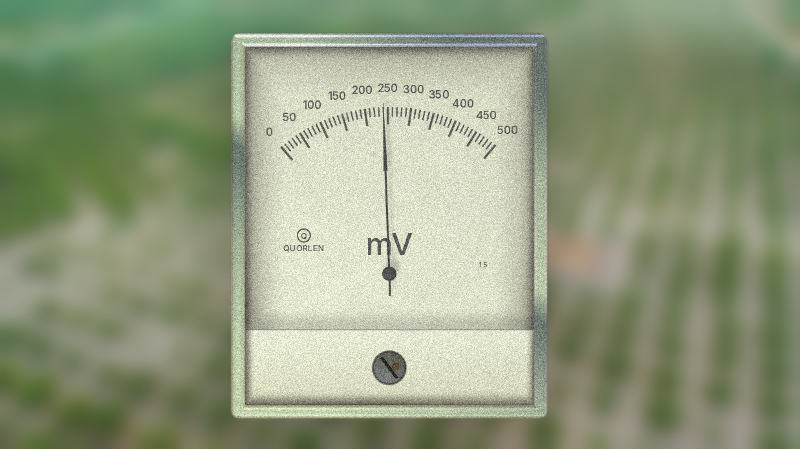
240mV
